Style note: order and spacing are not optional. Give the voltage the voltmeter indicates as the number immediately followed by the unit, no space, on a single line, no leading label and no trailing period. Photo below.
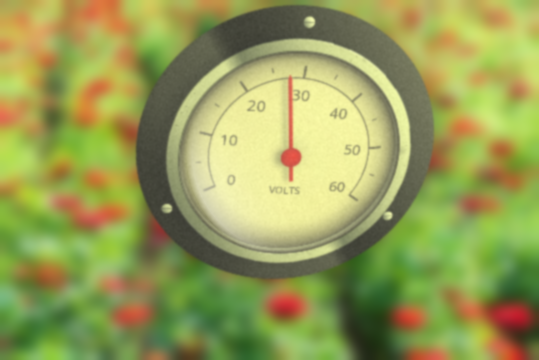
27.5V
